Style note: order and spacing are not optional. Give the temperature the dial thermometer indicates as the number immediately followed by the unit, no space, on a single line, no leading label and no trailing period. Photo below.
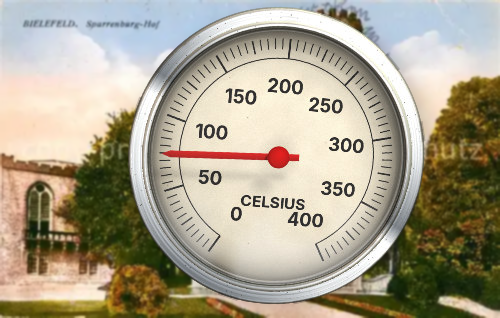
75°C
